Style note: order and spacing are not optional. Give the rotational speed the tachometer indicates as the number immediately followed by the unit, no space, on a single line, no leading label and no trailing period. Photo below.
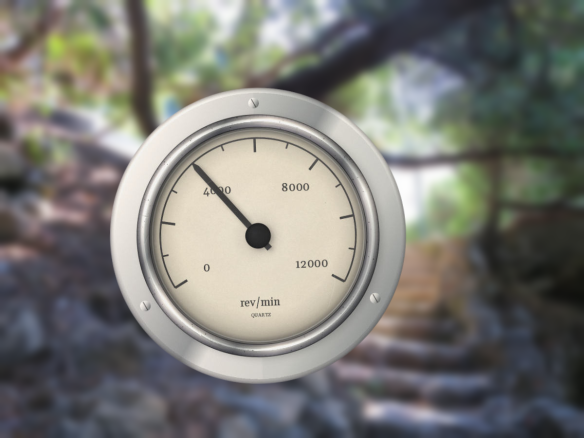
4000rpm
